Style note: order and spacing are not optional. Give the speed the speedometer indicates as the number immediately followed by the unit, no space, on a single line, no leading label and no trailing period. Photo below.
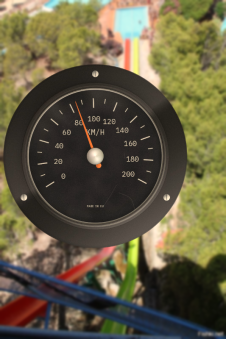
85km/h
